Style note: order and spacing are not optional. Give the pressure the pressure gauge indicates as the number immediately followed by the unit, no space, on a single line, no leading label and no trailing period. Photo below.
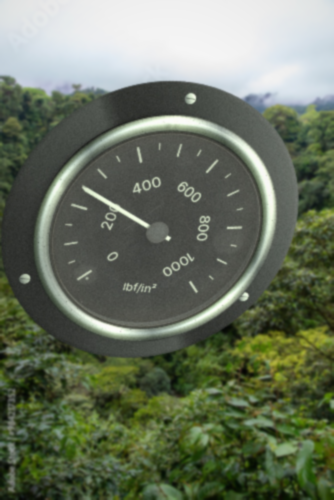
250psi
